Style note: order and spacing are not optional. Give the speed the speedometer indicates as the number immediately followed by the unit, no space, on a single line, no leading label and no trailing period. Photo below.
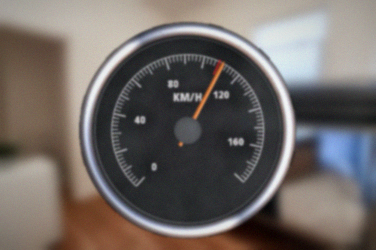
110km/h
